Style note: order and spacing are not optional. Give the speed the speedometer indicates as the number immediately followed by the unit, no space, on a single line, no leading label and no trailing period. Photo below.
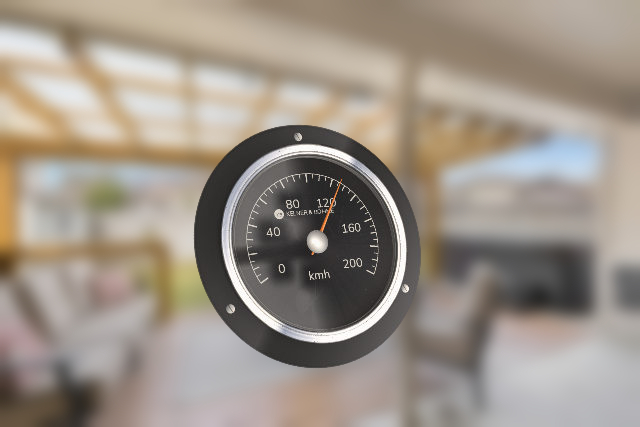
125km/h
